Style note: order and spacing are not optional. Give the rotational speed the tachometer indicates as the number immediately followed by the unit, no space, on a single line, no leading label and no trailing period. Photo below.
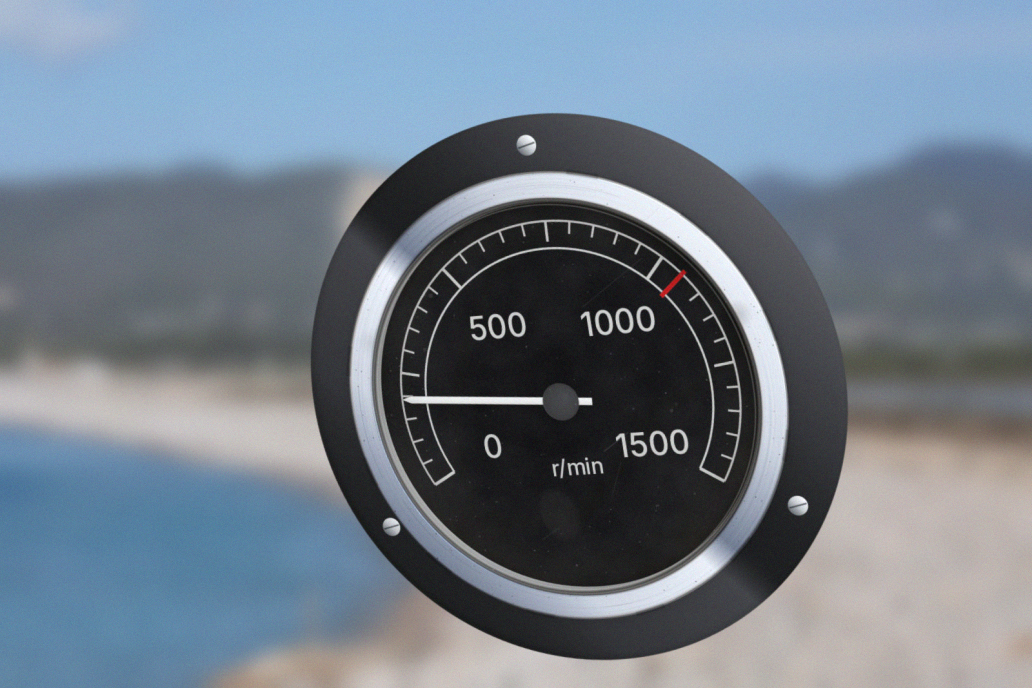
200rpm
